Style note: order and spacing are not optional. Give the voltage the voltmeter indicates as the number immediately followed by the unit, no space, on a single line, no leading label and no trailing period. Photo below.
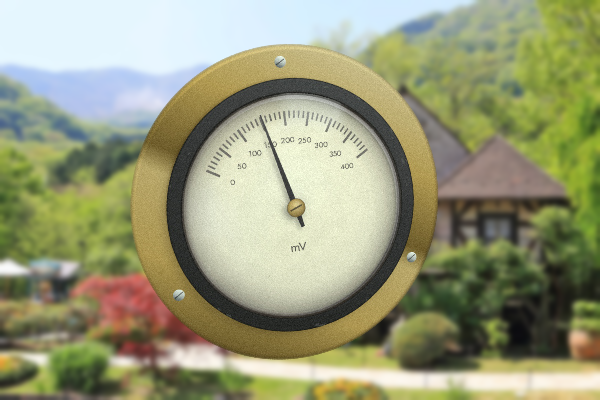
150mV
